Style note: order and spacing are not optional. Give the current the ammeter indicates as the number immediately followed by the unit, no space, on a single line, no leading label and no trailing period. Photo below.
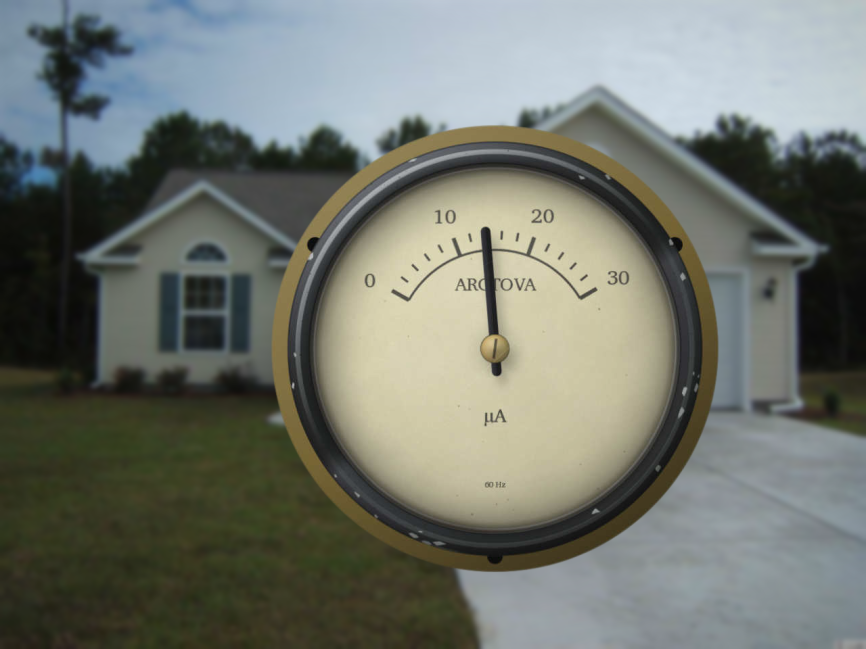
14µA
